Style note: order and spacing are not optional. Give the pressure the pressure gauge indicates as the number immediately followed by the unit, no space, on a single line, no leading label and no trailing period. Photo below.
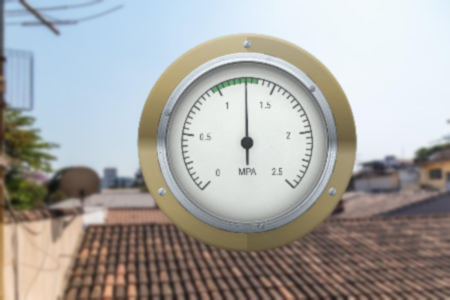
1.25MPa
